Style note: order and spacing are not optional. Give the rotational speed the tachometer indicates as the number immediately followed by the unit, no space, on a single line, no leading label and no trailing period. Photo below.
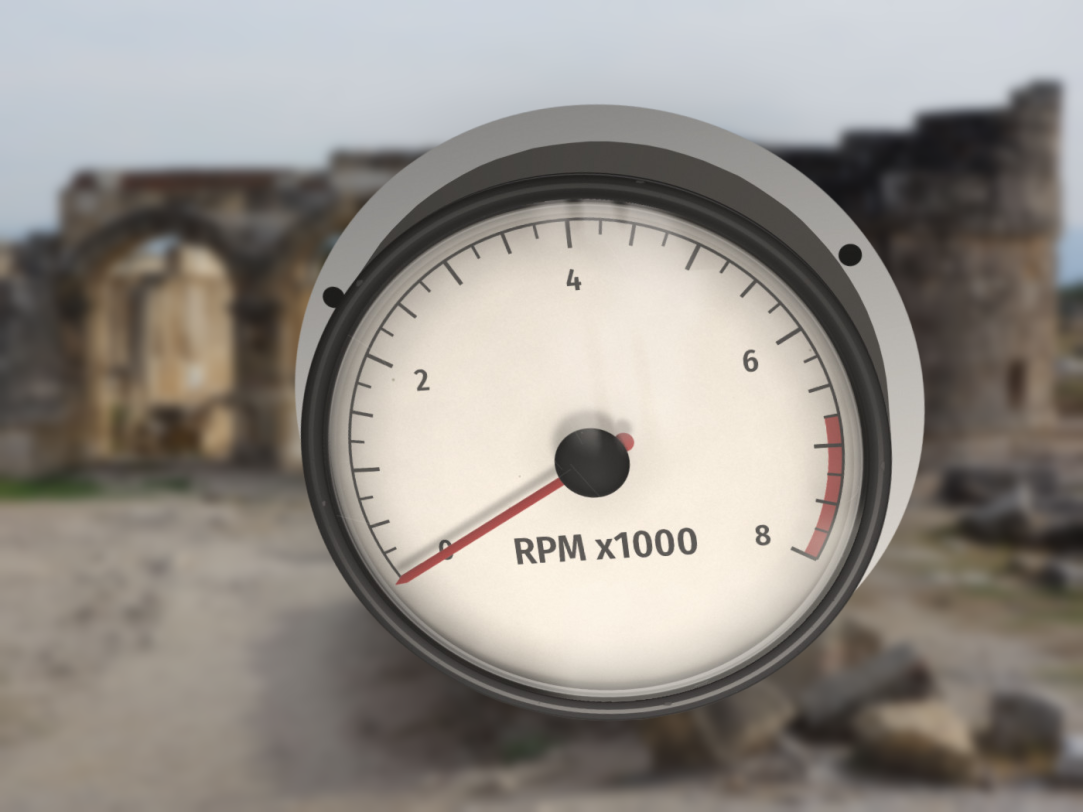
0rpm
